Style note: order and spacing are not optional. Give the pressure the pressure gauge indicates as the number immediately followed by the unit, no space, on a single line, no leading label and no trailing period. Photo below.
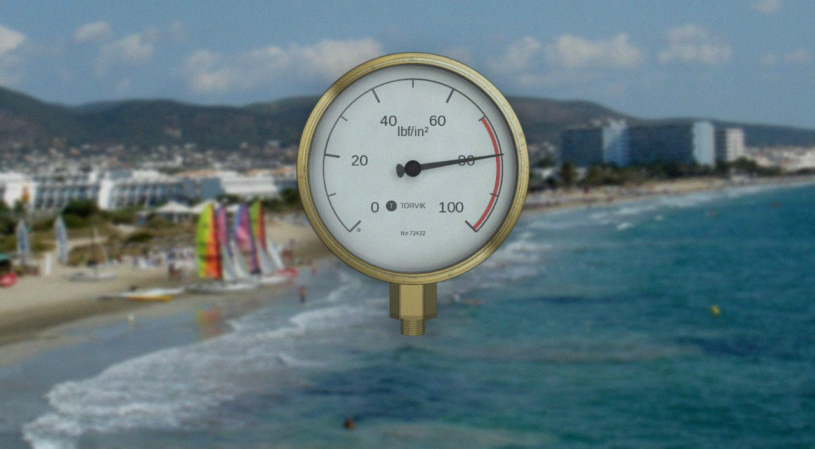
80psi
